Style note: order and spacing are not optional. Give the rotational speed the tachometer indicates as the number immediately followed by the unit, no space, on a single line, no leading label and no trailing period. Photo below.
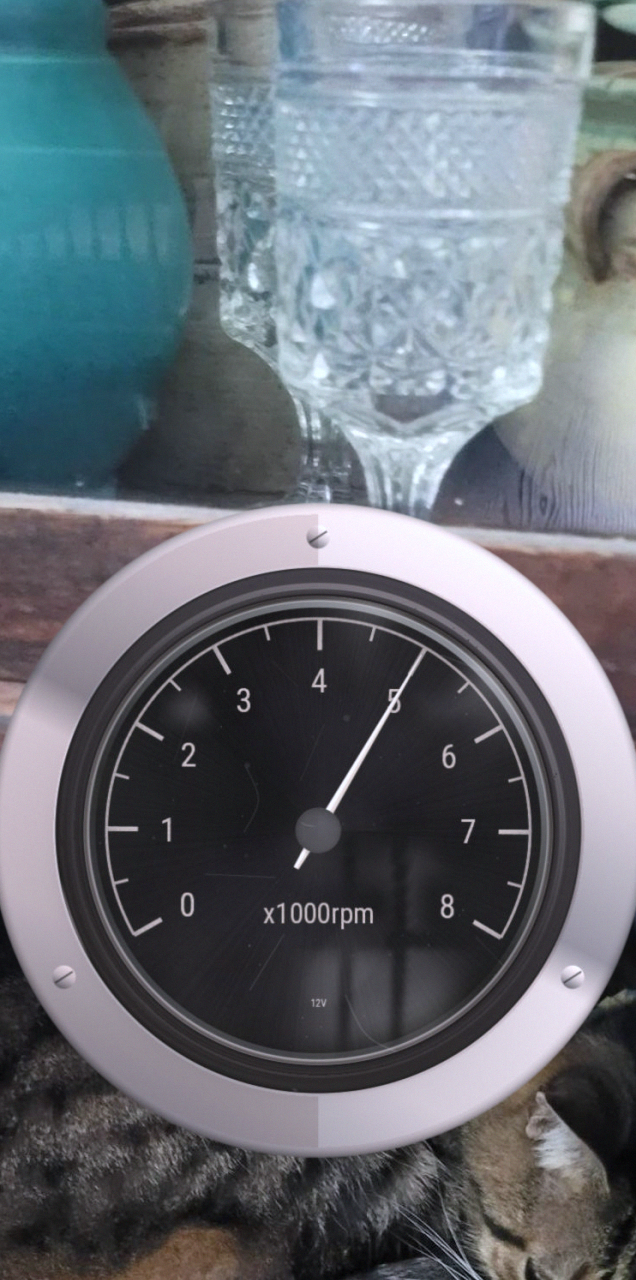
5000rpm
